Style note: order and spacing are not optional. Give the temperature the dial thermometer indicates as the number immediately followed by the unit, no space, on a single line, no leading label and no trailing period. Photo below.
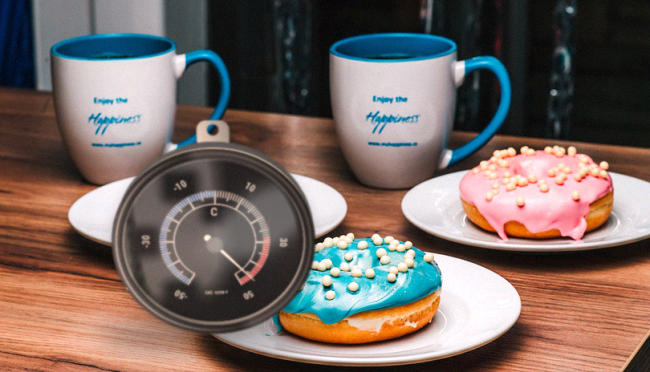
45°C
